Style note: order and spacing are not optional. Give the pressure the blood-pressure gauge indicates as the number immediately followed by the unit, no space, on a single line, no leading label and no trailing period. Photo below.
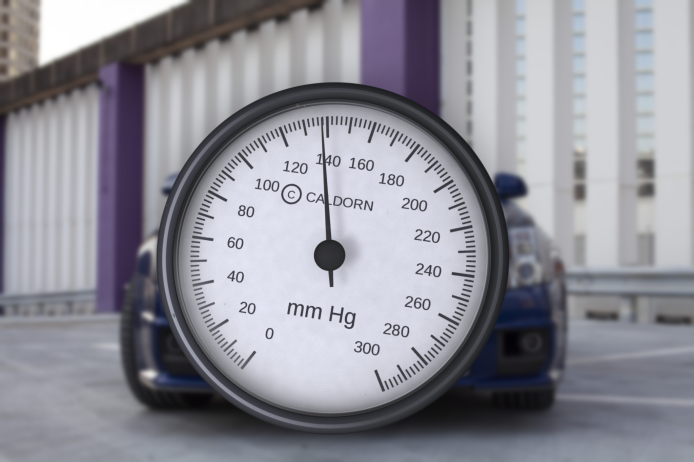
138mmHg
